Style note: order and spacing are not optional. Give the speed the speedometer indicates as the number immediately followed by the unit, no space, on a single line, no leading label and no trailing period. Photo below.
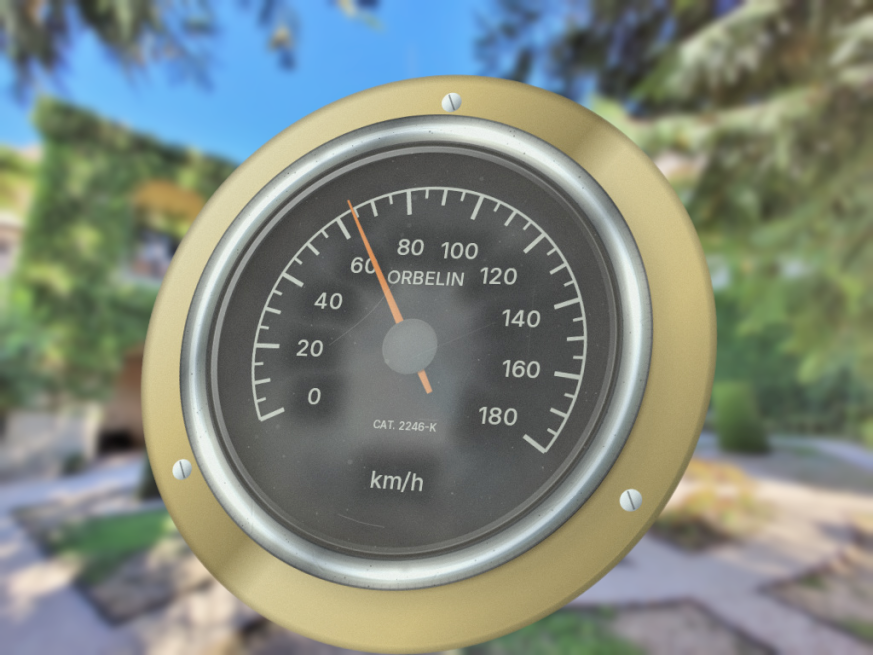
65km/h
